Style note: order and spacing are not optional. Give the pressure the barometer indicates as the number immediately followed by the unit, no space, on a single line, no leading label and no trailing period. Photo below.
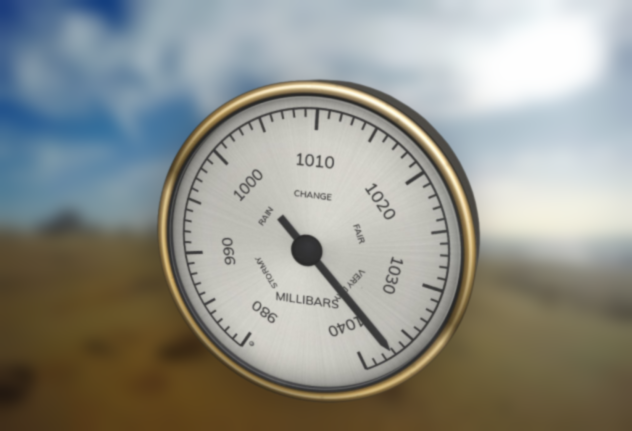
1037mbar
